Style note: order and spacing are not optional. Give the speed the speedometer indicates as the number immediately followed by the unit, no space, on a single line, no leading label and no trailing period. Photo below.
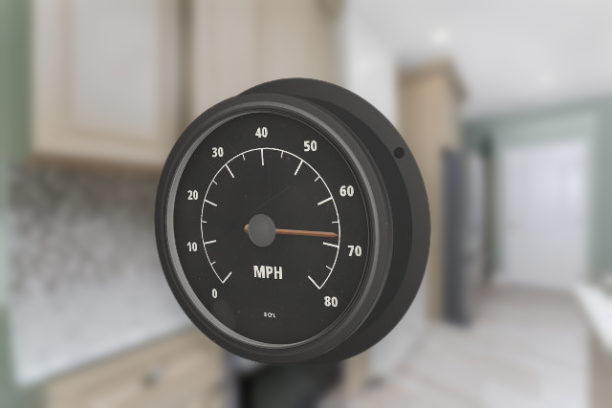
67.5mph
